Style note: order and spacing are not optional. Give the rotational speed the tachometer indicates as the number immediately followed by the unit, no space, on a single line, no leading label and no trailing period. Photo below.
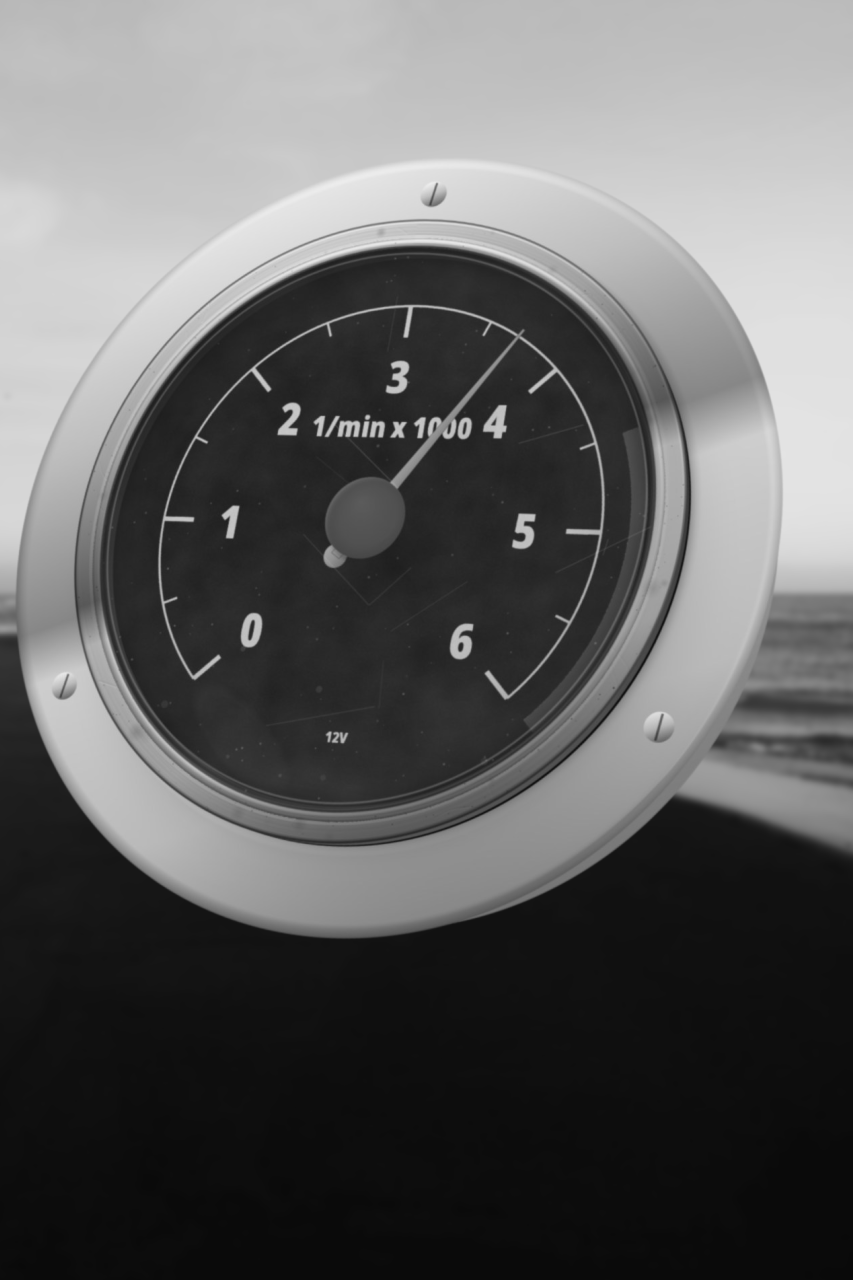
3750rpm
